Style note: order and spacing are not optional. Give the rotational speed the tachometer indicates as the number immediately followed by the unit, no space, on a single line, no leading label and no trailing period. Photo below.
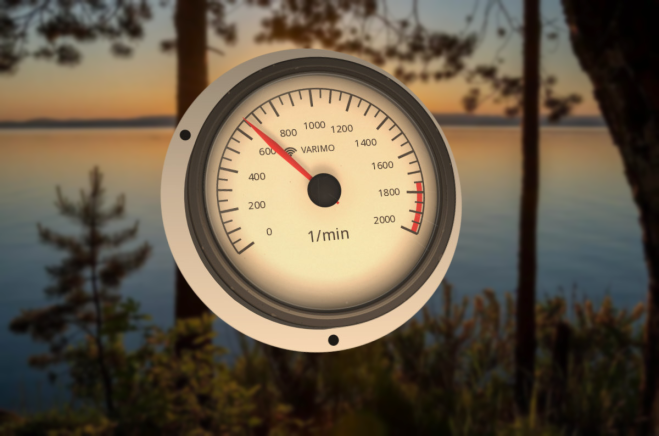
650rpm
